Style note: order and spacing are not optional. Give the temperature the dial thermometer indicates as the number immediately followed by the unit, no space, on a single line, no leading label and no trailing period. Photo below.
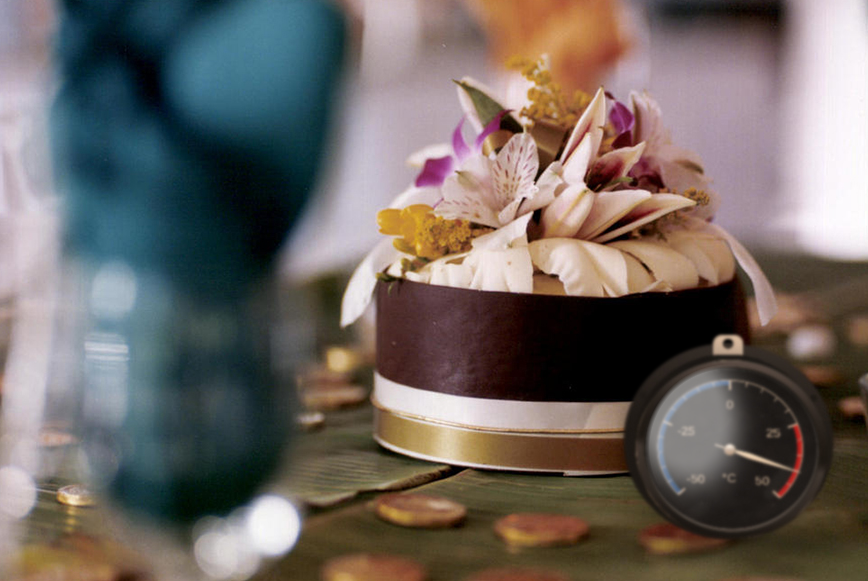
40°C
